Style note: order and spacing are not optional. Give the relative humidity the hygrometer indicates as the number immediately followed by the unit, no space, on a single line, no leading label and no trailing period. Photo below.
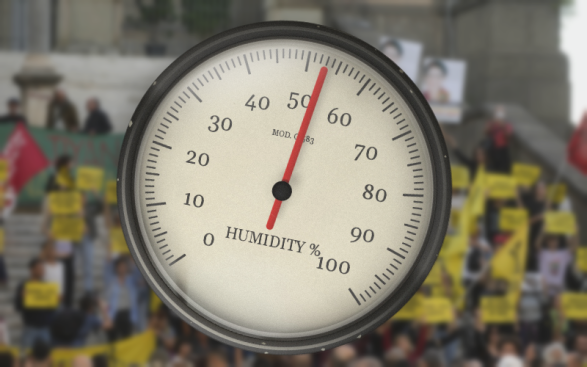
53%
